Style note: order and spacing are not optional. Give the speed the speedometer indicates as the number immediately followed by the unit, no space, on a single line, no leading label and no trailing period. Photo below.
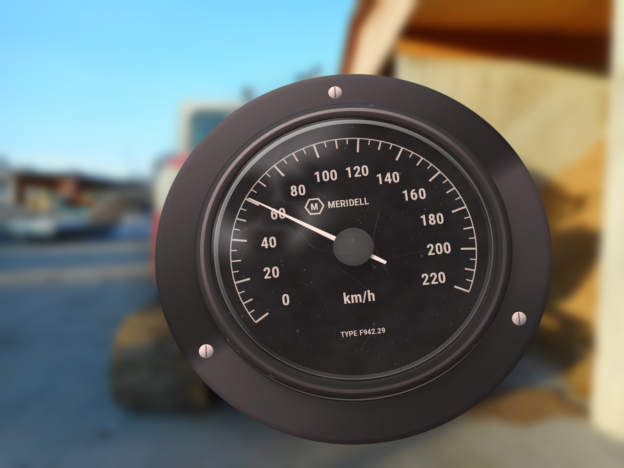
60km/h
